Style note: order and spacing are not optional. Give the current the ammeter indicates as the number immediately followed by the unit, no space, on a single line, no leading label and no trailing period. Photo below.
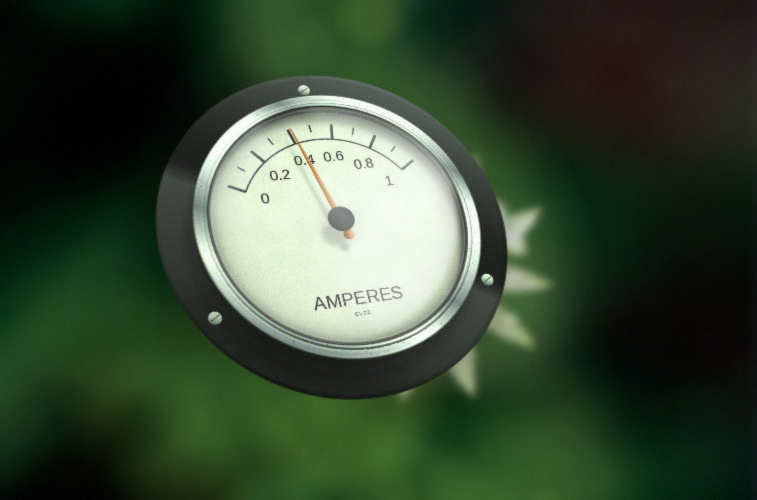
0.4A
